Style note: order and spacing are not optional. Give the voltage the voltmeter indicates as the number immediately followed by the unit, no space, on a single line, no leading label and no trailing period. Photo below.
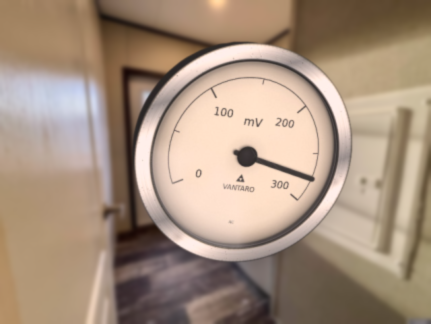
275mV
